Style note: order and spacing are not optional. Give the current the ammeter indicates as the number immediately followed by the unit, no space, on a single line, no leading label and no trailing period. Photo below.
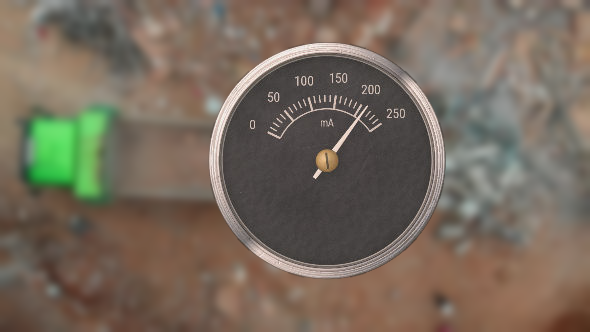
210mA
